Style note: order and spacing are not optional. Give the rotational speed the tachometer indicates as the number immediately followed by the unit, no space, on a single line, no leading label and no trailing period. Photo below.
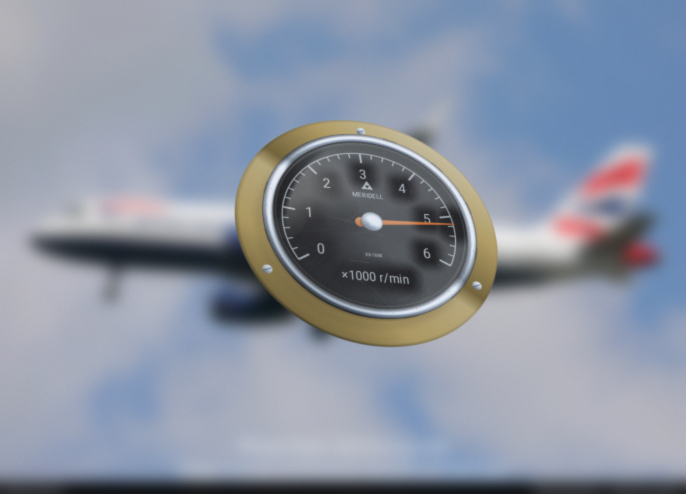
5200rpm
